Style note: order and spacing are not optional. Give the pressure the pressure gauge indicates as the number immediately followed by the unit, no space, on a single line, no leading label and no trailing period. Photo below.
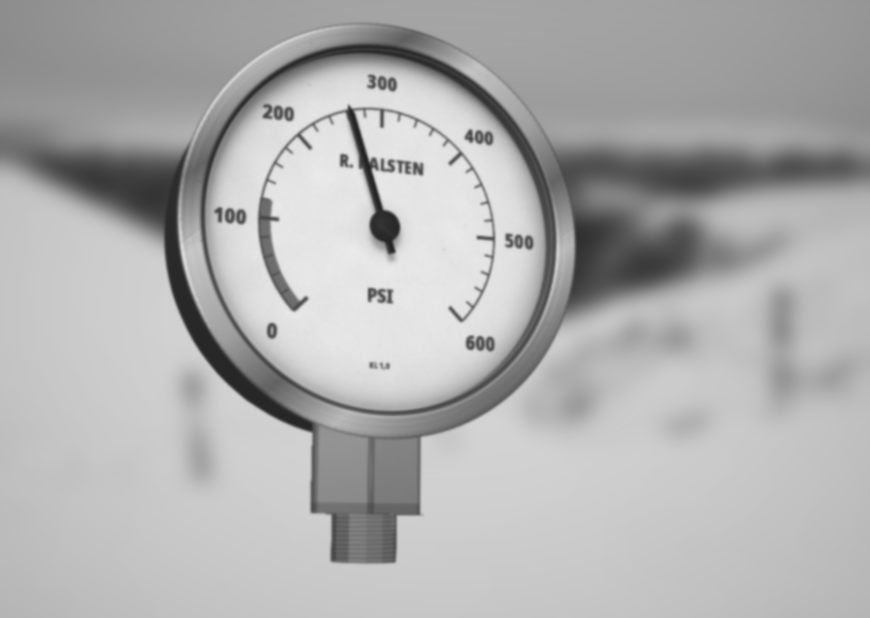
260psi
